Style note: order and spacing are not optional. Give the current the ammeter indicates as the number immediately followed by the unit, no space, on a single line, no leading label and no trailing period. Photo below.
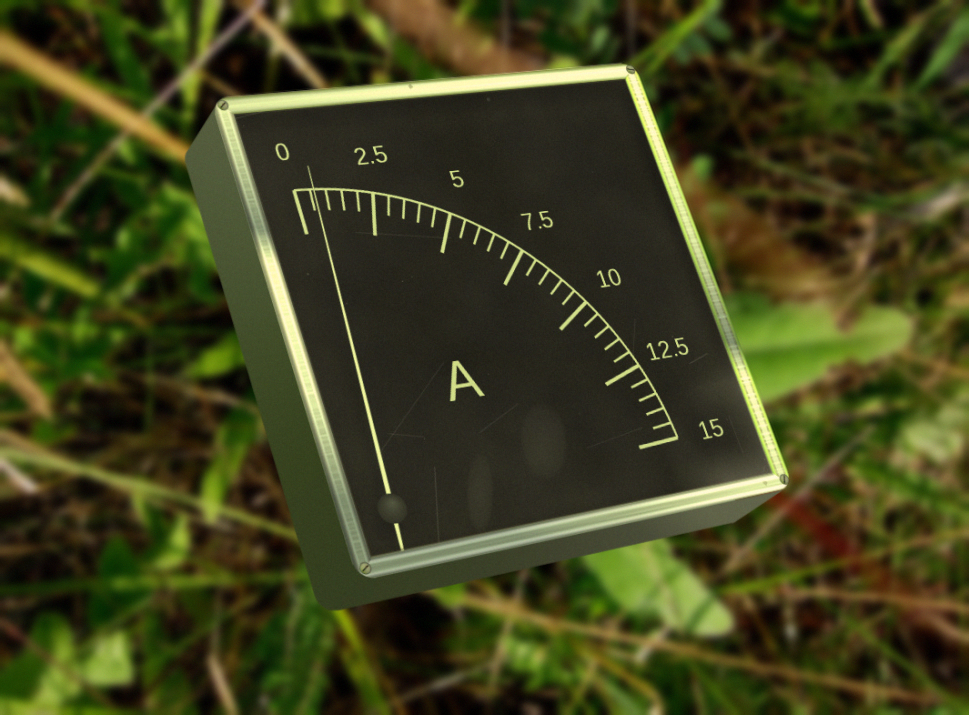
0.5A
